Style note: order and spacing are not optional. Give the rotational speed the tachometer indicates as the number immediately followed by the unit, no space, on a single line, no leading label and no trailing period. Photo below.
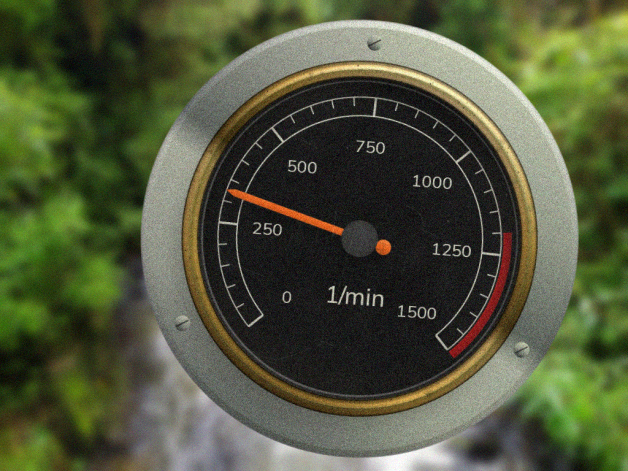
325rpm
